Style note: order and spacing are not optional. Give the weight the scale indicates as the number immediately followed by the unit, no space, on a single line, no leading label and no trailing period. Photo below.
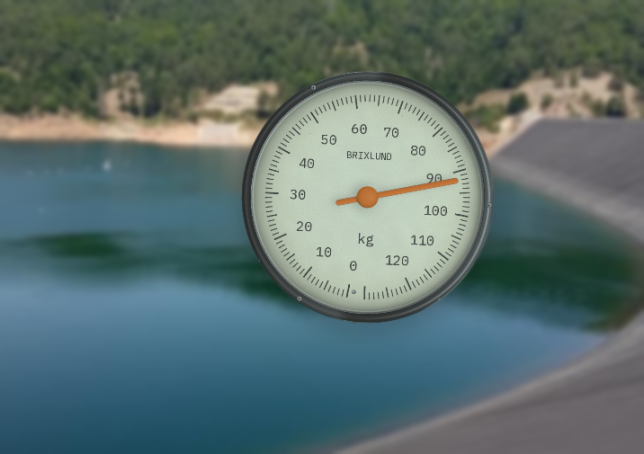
92kg
